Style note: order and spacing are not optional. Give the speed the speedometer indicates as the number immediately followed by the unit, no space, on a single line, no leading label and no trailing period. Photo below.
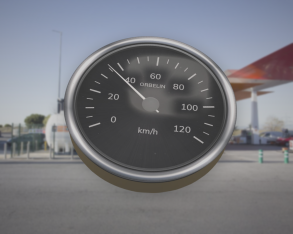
35km/h
